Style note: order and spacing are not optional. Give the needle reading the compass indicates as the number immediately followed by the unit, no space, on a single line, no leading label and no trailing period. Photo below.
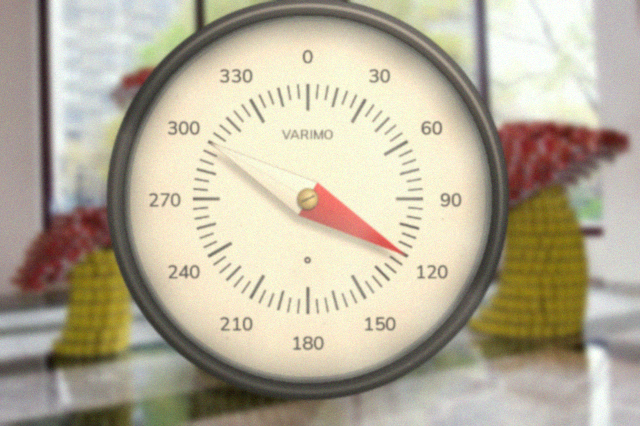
120°
